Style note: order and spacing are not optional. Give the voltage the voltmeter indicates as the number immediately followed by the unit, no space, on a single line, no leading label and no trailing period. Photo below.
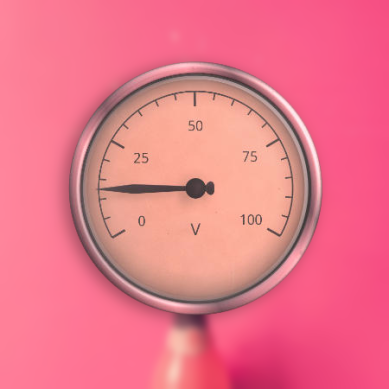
12.5V
